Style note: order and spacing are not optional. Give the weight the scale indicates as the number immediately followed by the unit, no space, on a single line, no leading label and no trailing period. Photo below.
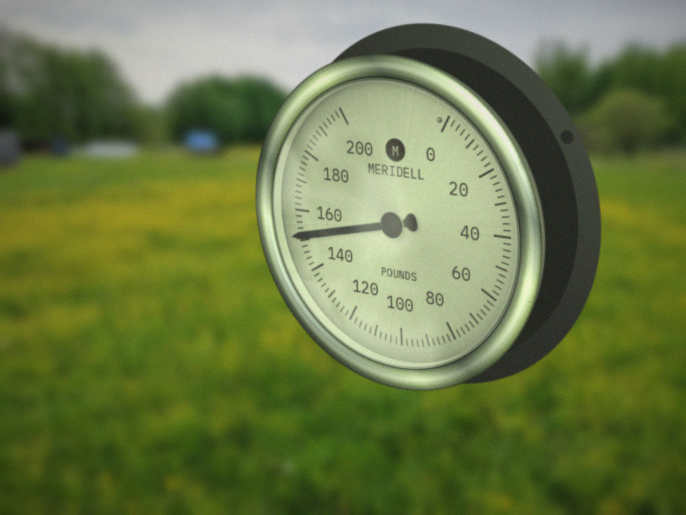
152lb
